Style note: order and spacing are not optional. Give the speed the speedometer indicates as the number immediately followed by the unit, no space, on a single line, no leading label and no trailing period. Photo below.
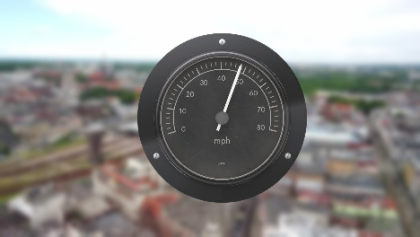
48mph
